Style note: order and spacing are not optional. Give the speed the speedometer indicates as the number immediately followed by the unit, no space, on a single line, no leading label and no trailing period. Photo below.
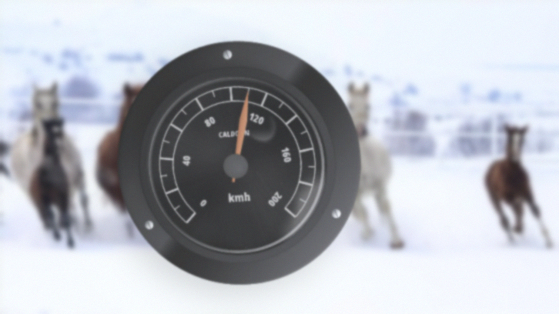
110km/h
